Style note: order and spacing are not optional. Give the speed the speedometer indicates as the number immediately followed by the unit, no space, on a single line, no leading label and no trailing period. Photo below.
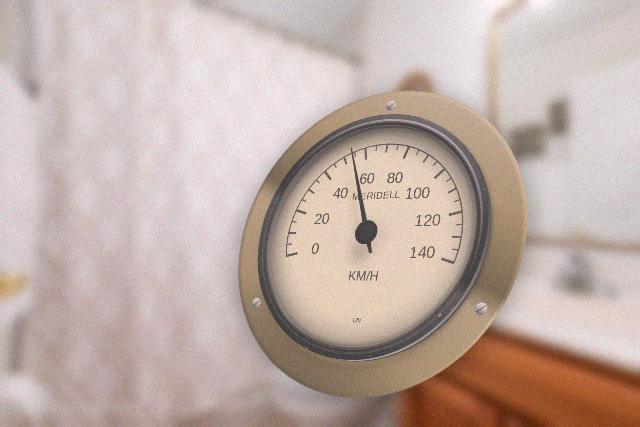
55km/h
